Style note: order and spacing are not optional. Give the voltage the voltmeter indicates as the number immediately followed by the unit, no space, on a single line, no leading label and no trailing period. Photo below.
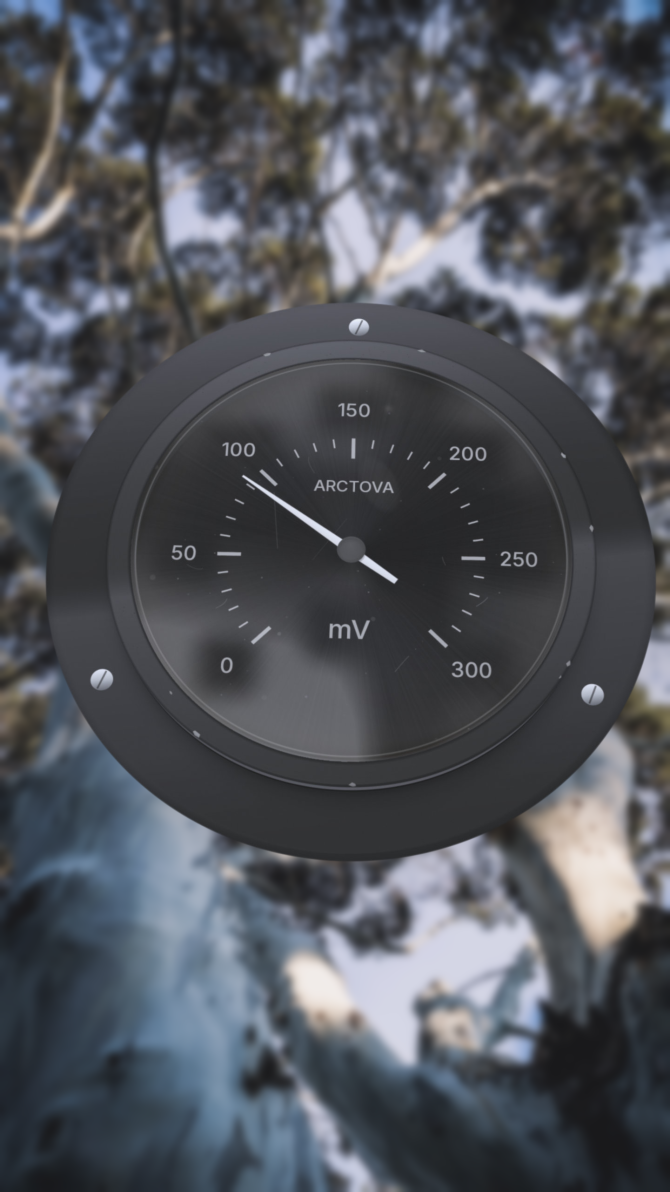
90mV
